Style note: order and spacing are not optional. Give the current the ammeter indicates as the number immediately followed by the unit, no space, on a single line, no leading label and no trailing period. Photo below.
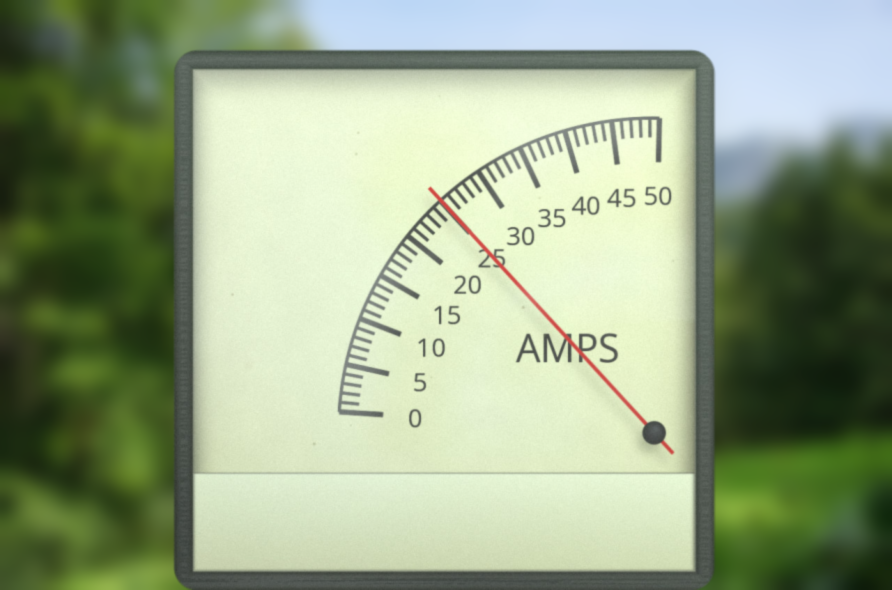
25A
